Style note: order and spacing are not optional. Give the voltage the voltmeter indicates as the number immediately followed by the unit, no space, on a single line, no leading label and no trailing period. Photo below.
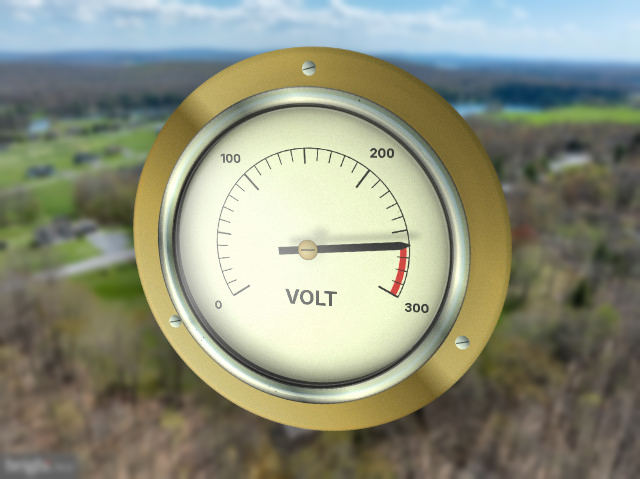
260V
